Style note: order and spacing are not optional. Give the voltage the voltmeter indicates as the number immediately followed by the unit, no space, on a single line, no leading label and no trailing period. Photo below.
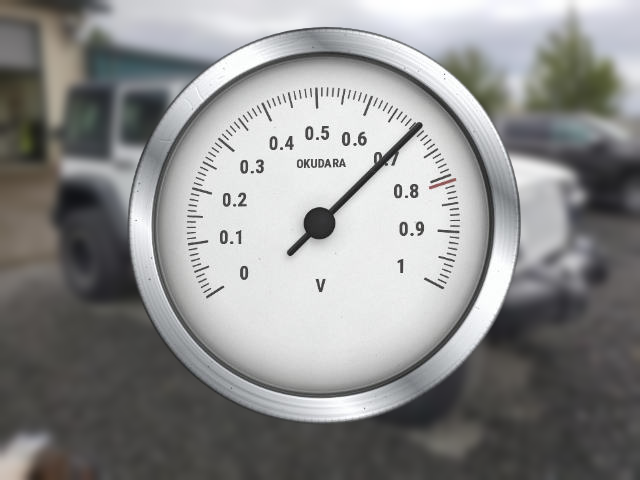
0.7V
